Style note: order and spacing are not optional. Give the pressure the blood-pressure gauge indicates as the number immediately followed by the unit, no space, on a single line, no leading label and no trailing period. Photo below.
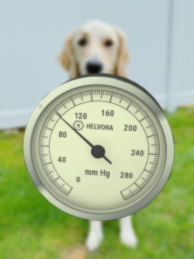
100mmHg
